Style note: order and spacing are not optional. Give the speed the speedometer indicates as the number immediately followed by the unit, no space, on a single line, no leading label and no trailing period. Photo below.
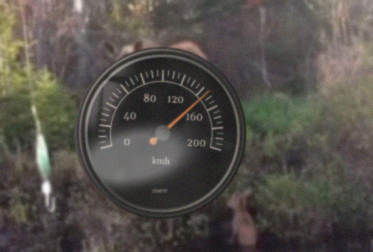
145km/h
